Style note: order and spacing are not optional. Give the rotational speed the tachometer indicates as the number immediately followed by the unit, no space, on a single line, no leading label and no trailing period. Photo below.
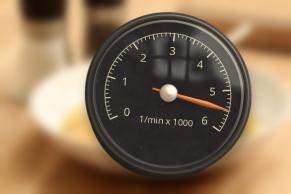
5500rpm
